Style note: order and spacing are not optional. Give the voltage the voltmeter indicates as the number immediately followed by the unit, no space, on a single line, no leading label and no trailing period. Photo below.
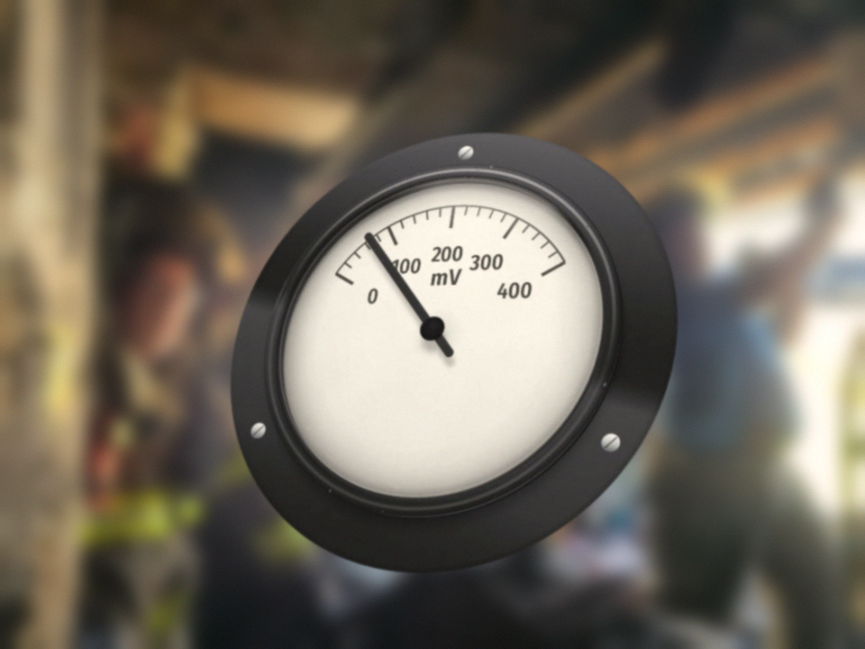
70mV
